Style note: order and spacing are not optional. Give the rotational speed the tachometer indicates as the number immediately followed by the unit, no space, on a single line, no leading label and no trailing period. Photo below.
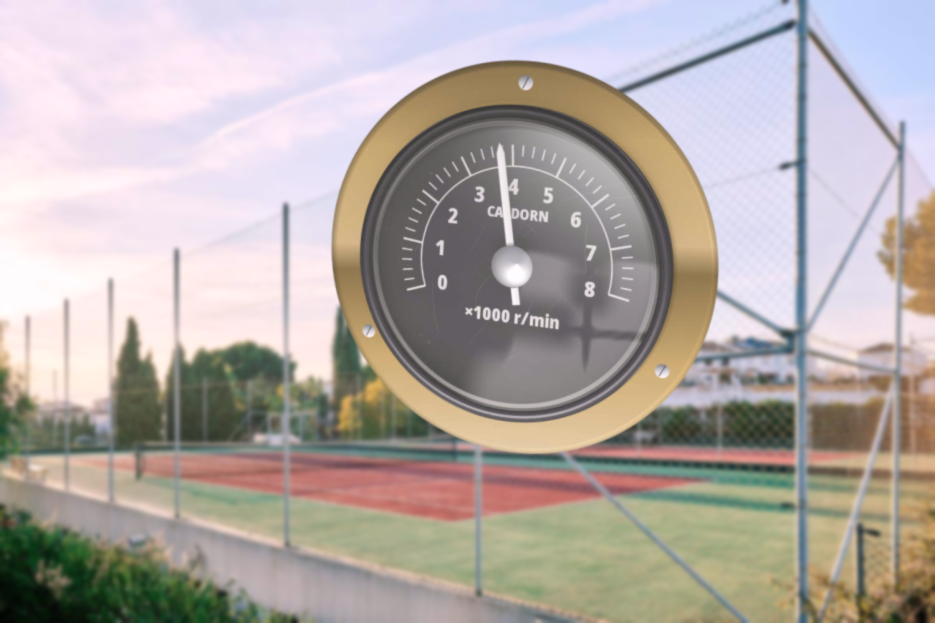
3800rpm
